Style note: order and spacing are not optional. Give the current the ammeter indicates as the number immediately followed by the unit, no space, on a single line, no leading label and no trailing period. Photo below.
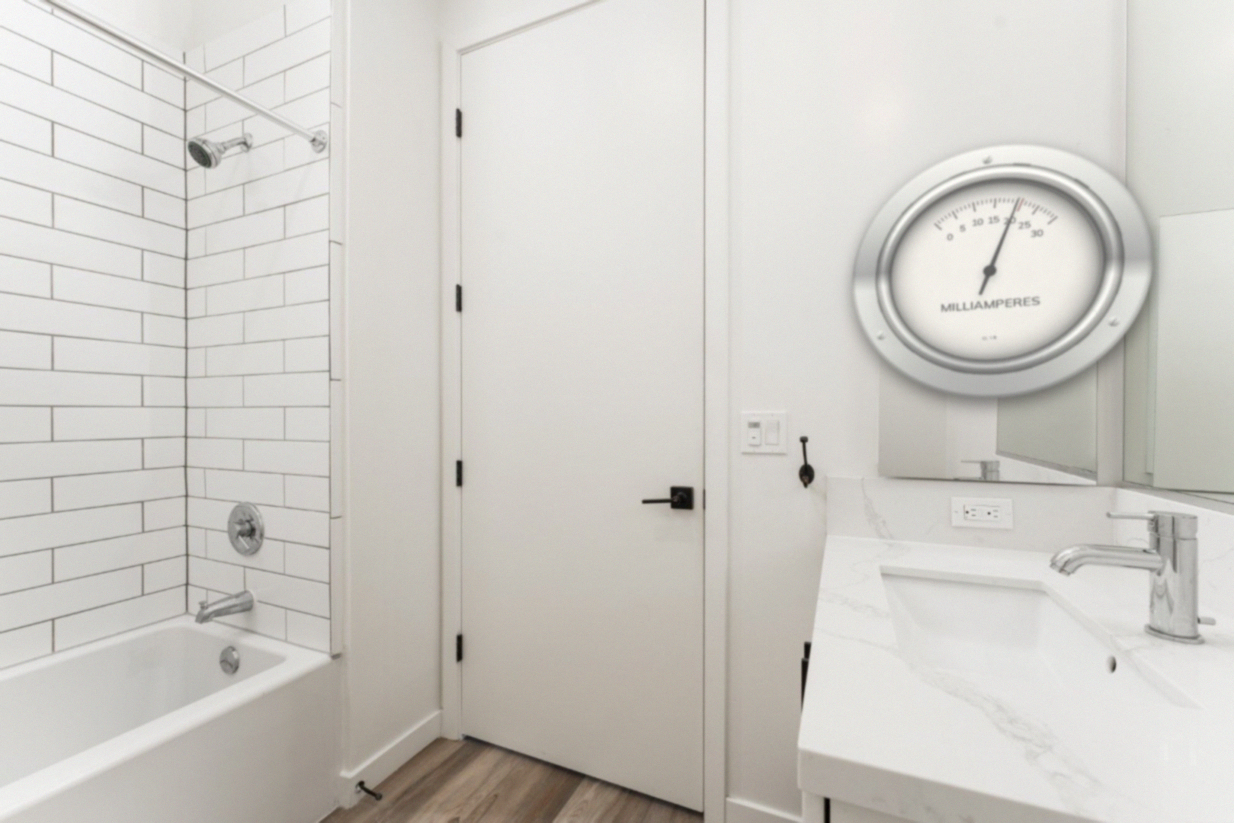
20mA
